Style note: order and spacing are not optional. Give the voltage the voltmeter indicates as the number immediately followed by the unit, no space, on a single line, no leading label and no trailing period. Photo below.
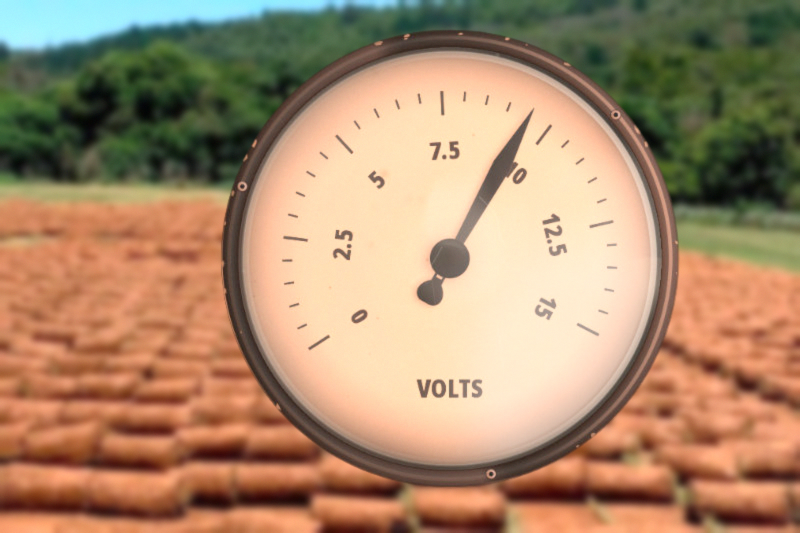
9.5V
